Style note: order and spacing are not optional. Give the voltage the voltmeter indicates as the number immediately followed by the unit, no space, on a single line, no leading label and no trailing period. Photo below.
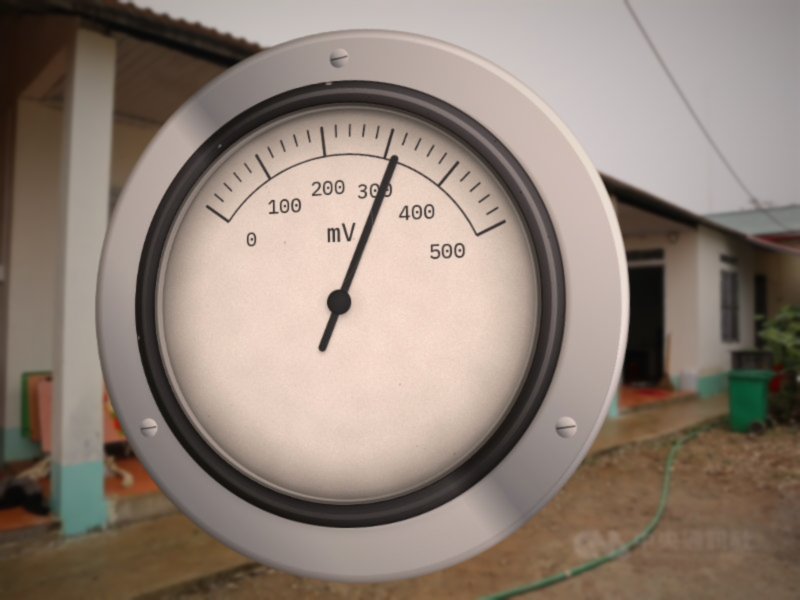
320mV
